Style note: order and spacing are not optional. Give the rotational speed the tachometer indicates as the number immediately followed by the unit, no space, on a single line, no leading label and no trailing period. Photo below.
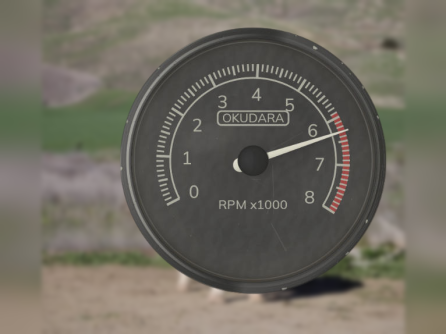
6300rpm
